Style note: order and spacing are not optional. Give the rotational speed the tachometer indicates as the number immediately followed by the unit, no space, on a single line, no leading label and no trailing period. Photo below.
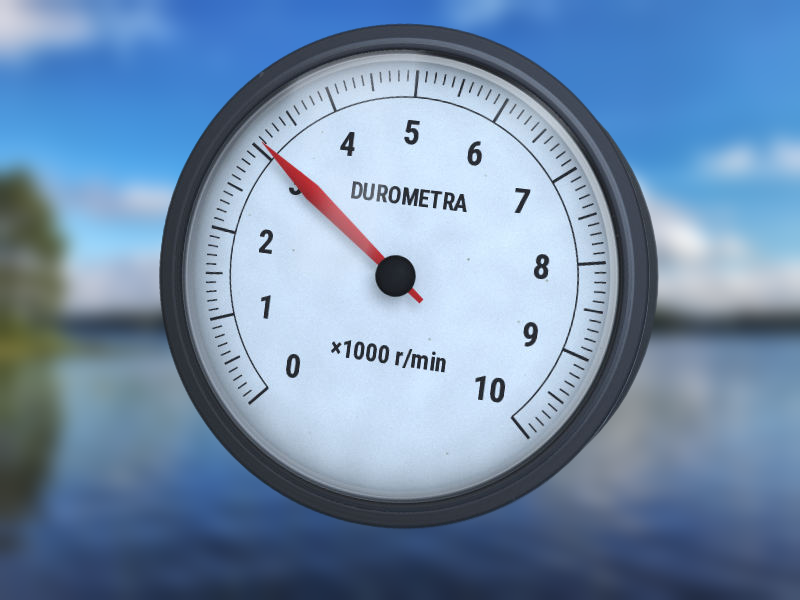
3100rpm
